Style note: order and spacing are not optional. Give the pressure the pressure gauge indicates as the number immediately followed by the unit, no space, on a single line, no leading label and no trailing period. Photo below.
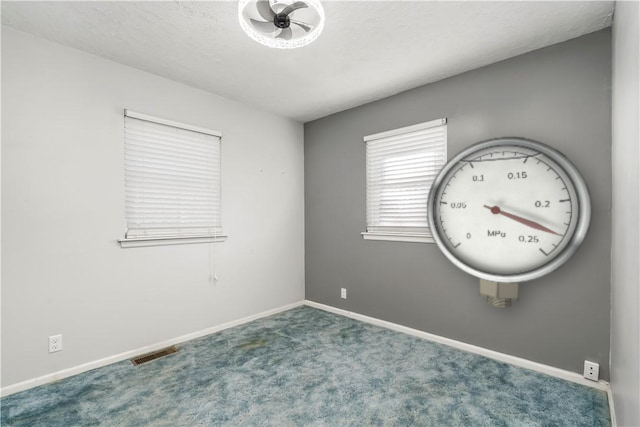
0.23MPa
